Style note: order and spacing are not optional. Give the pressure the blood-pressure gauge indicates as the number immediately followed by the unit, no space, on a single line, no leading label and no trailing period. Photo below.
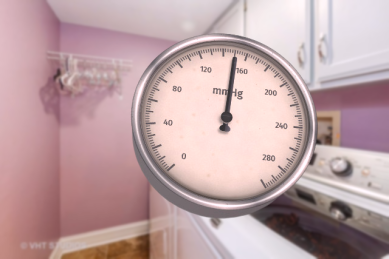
150mmHg
